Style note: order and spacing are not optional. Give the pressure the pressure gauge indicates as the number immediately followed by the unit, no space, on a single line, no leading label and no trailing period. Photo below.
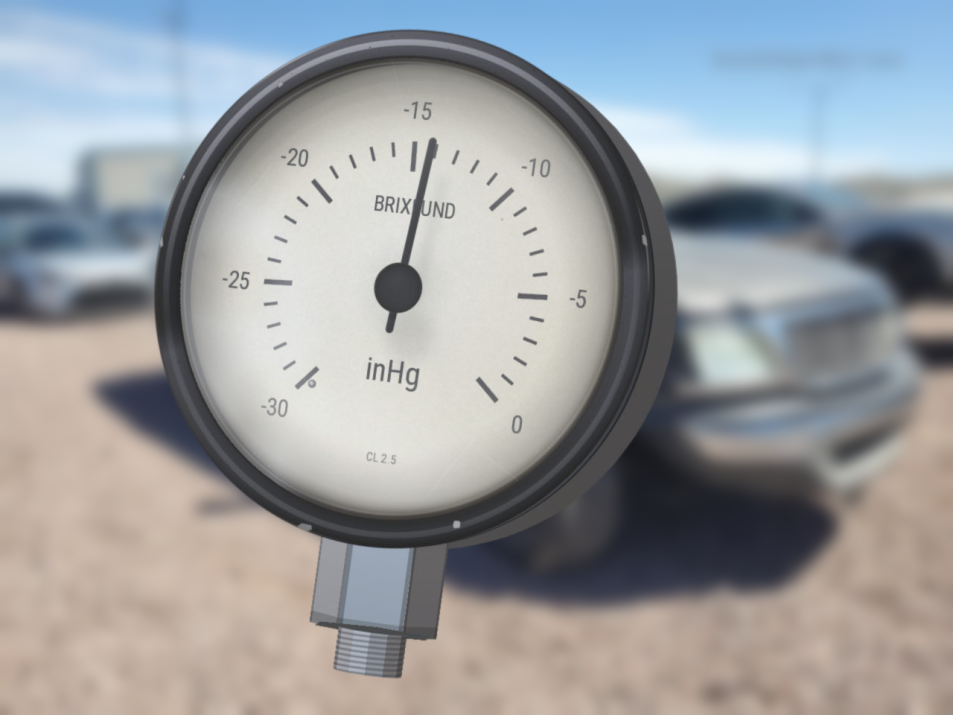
-14inHg
